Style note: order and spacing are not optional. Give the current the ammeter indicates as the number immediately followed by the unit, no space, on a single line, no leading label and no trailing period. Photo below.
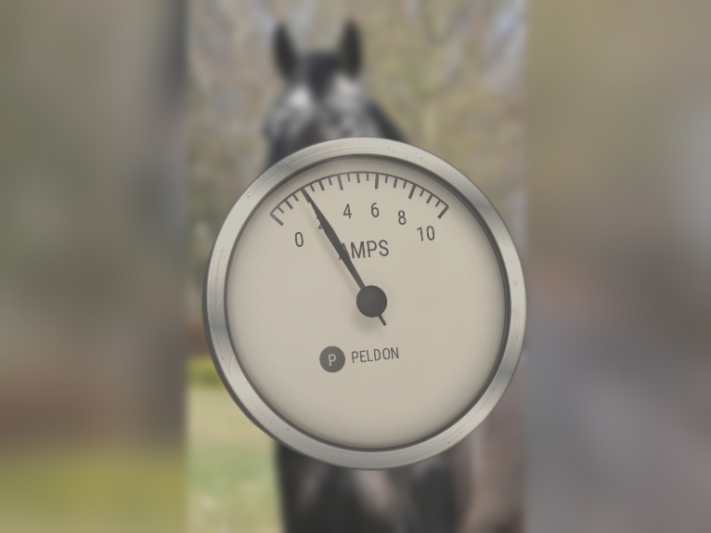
2A
